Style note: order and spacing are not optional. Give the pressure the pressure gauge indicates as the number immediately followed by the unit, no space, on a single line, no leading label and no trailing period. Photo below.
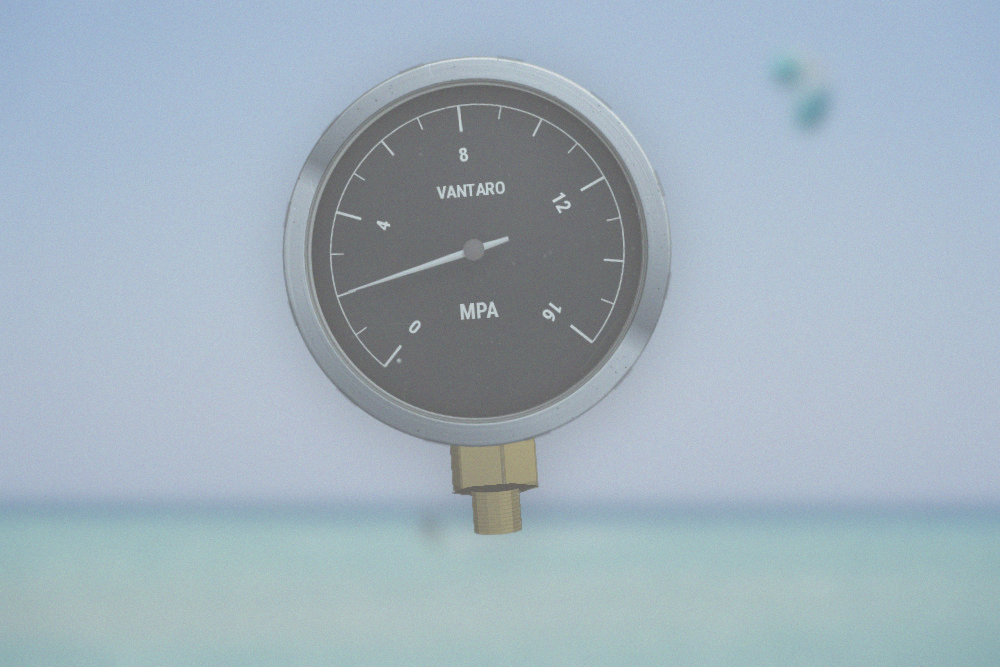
2MPa
